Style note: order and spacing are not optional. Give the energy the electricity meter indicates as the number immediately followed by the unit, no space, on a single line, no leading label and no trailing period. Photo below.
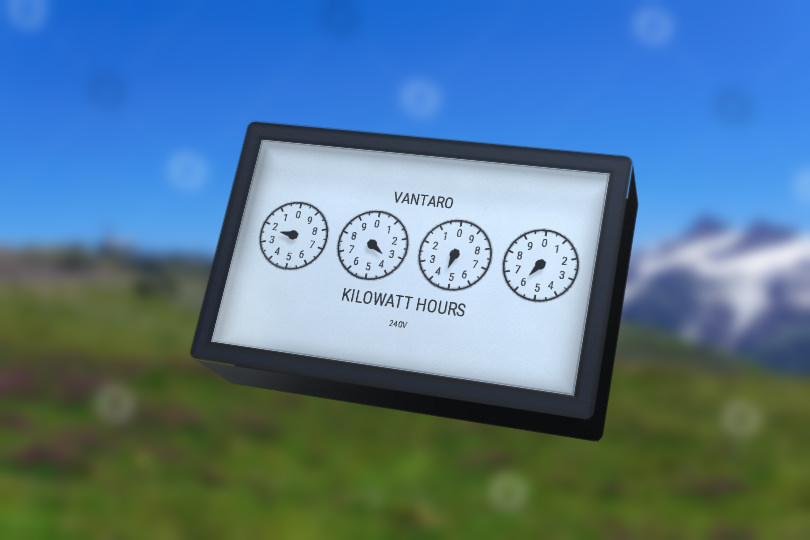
2346kWh
